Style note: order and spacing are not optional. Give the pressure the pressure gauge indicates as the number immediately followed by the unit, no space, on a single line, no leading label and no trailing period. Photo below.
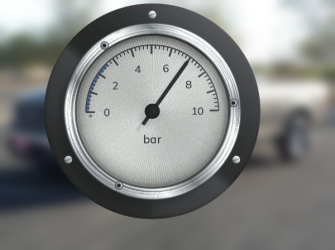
7bar
